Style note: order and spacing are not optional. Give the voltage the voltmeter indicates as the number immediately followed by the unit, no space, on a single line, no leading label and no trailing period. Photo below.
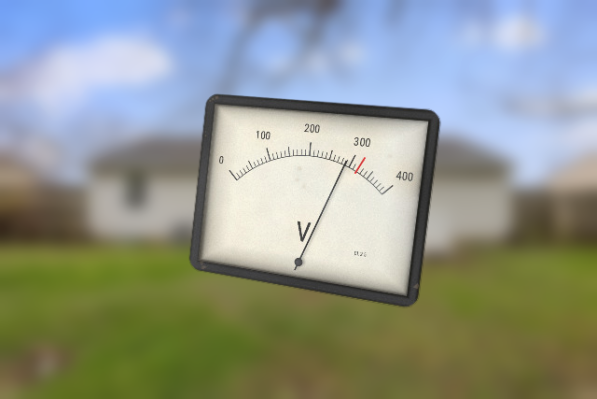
290V
